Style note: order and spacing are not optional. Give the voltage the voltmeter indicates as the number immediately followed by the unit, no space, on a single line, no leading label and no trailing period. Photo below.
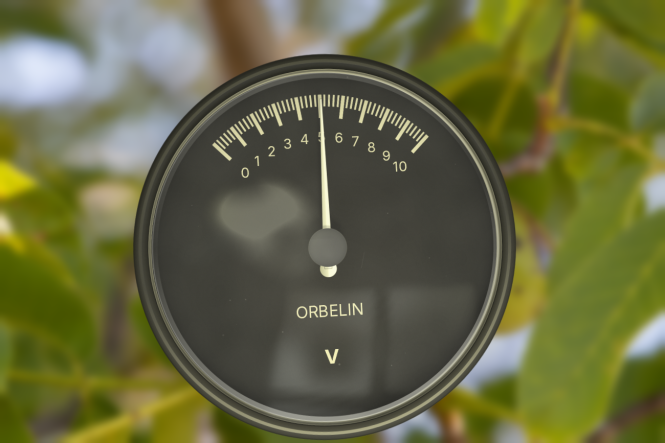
5V
